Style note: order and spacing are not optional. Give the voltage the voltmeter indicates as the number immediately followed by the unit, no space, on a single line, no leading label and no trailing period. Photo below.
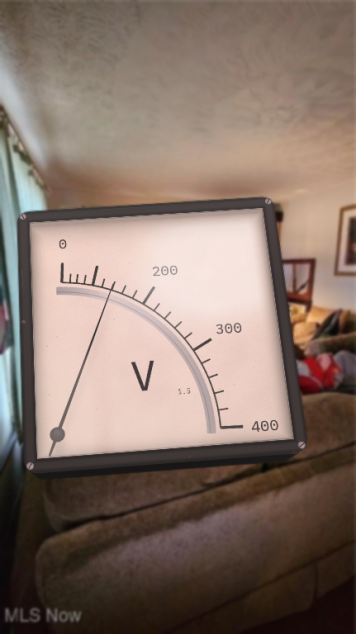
140V
